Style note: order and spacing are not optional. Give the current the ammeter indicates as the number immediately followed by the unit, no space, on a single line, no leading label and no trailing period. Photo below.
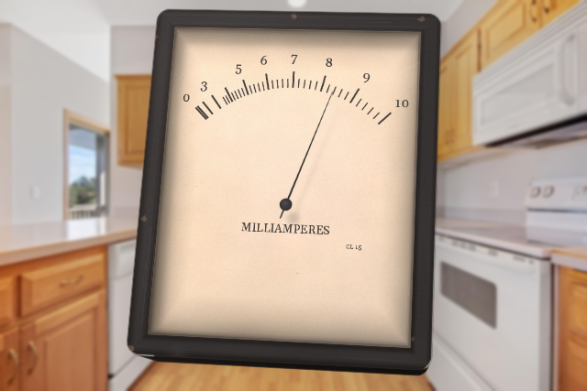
8.4mA
